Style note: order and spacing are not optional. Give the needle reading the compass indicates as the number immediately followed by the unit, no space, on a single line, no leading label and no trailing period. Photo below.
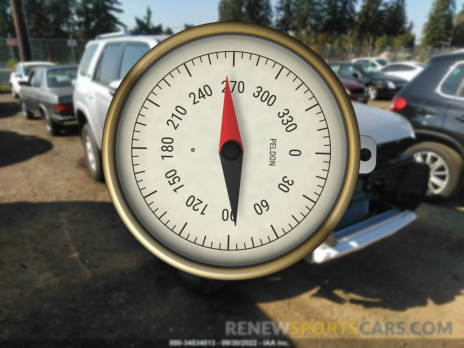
265°
